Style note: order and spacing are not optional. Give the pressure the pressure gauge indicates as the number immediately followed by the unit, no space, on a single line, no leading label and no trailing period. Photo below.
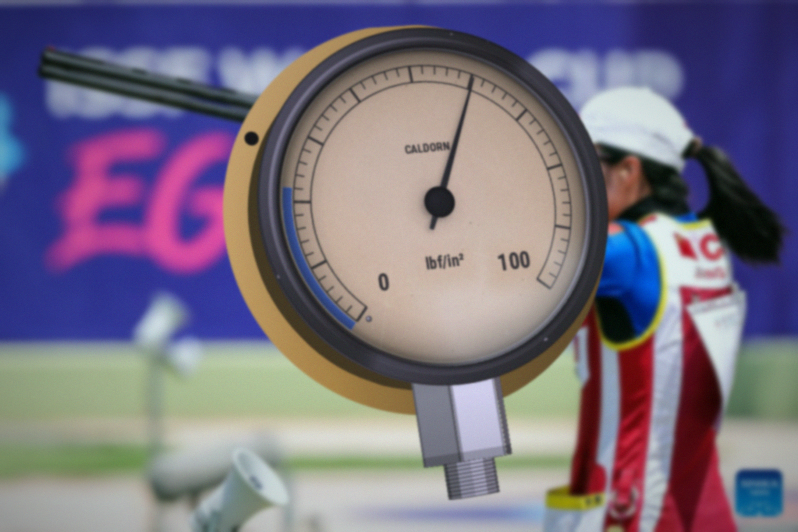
60psi
